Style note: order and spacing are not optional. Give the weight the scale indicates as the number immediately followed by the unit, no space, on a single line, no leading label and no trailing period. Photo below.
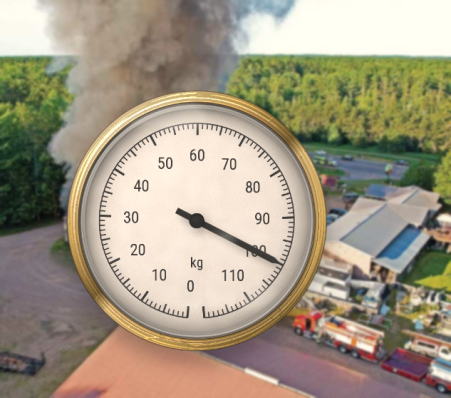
100kg
